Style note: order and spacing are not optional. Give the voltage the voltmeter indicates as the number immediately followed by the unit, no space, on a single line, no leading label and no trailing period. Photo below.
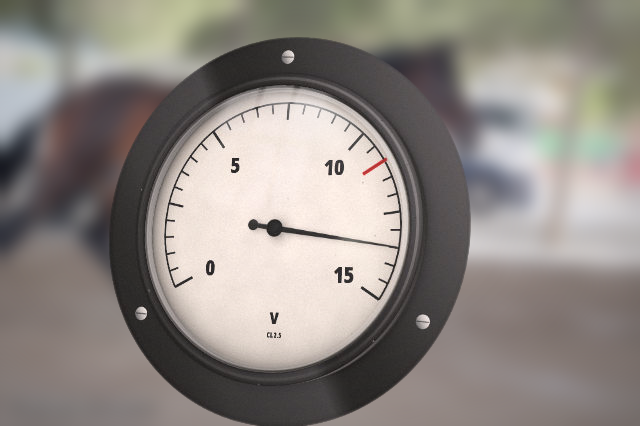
13.5V
